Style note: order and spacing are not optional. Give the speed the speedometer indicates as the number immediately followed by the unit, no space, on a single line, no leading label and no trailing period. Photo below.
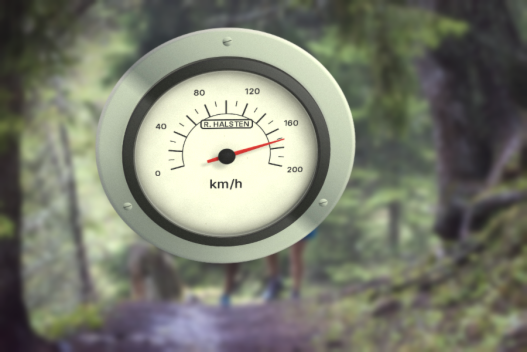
170km/h
